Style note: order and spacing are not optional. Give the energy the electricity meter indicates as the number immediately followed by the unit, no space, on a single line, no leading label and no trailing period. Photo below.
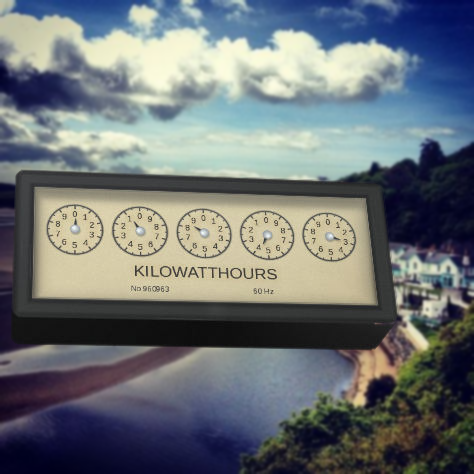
843kWh
